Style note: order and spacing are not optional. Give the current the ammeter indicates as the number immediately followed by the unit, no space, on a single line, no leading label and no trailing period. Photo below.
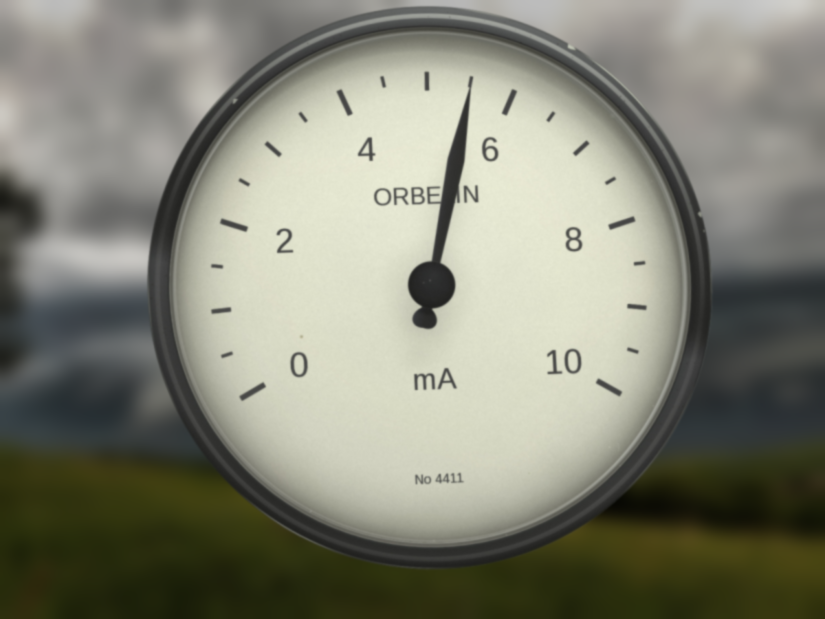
5.5mA
